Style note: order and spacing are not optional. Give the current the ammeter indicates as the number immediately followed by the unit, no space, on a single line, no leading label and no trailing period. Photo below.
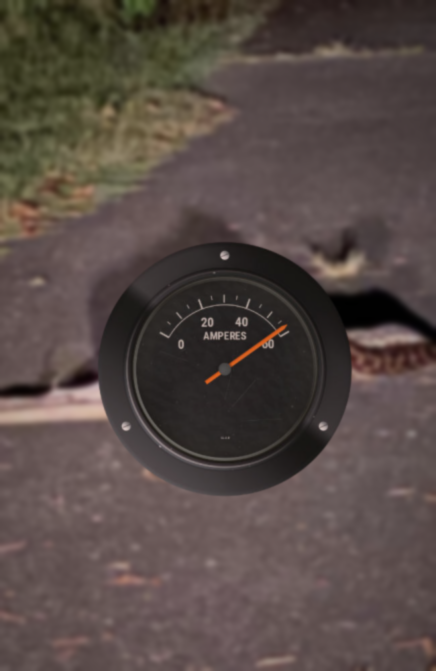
57.5A
